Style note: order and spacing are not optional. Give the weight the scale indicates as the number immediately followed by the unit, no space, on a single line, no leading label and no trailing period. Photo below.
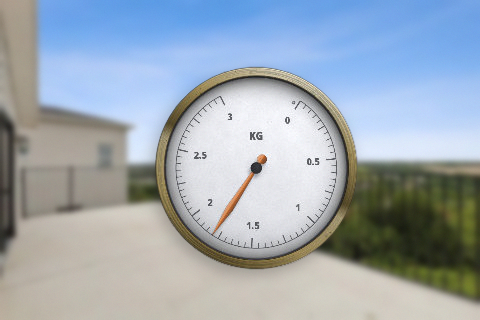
1.8kg
